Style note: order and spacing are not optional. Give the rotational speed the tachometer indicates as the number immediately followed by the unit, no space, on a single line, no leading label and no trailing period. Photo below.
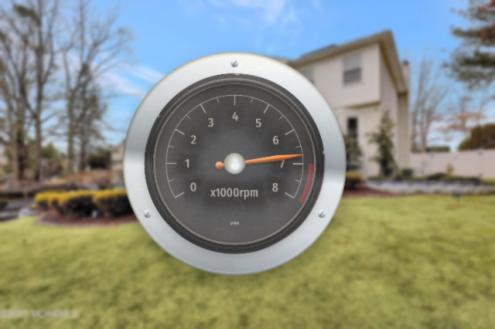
6750rpm
